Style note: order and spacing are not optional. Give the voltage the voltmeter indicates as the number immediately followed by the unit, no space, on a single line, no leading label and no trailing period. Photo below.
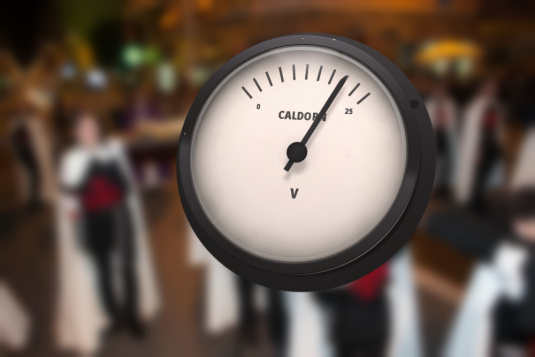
20V
